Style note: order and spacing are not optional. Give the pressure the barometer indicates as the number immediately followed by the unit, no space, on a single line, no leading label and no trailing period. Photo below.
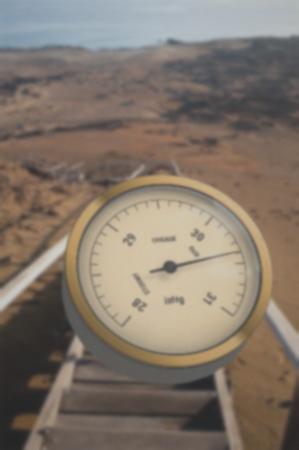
30.4inHg
